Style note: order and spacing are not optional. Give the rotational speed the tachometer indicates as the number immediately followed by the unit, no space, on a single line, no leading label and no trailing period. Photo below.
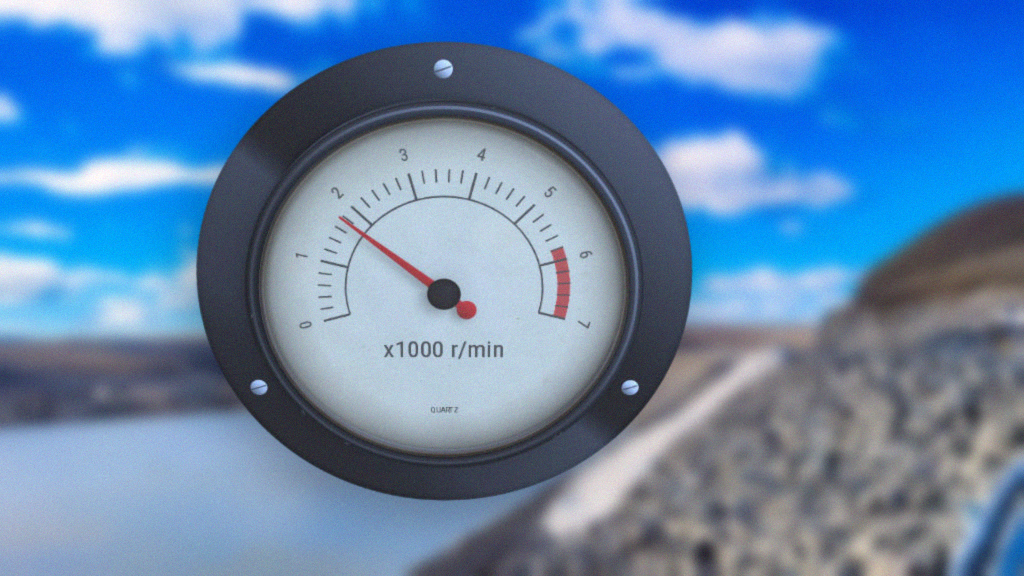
1800rpm
